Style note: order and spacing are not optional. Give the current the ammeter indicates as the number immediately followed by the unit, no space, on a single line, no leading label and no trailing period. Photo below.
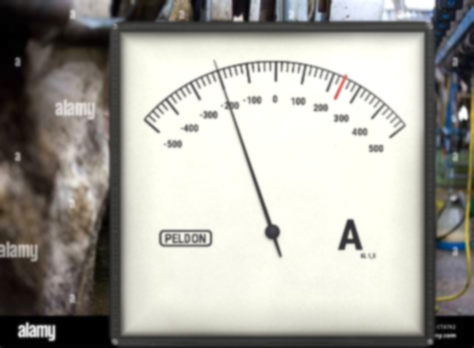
-200A
